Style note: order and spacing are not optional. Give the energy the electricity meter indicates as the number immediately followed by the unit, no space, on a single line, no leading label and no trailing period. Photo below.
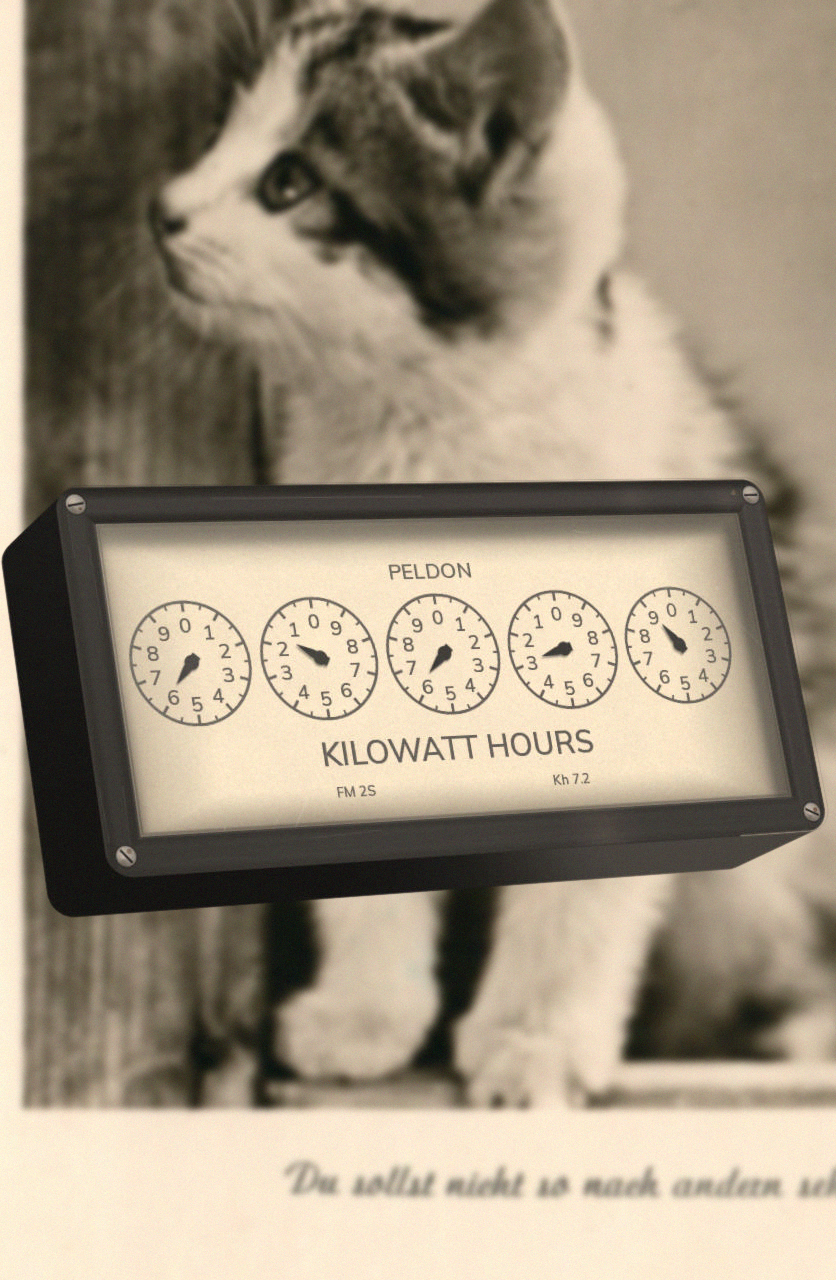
61629kWh
